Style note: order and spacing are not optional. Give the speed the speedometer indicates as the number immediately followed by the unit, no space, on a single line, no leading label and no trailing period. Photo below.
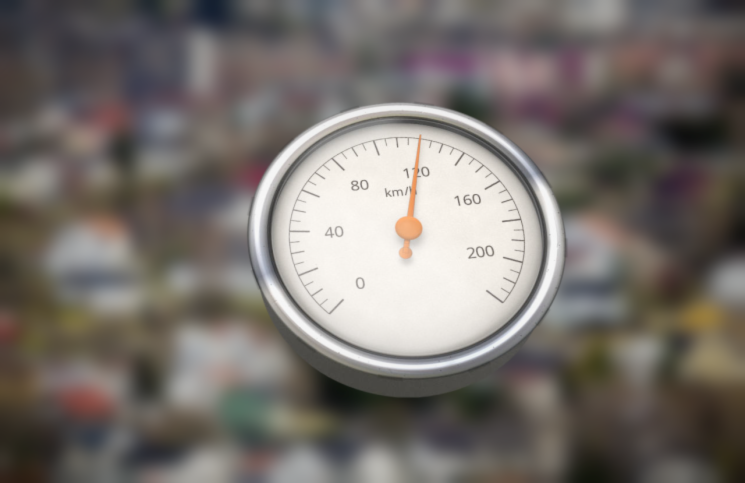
120km/h
